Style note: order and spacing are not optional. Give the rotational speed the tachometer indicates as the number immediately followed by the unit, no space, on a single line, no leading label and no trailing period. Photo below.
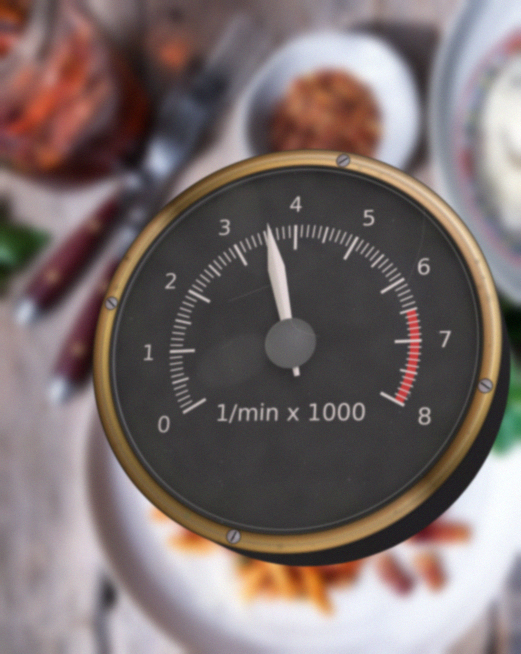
3600rpm
